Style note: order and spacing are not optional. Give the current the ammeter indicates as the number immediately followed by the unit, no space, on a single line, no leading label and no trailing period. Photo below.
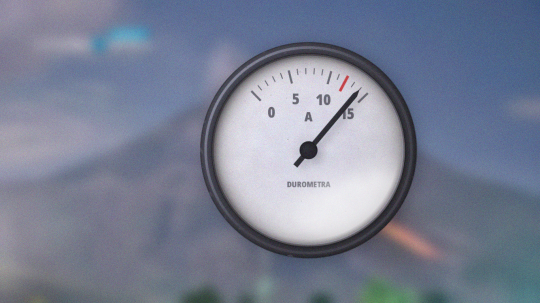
14A
